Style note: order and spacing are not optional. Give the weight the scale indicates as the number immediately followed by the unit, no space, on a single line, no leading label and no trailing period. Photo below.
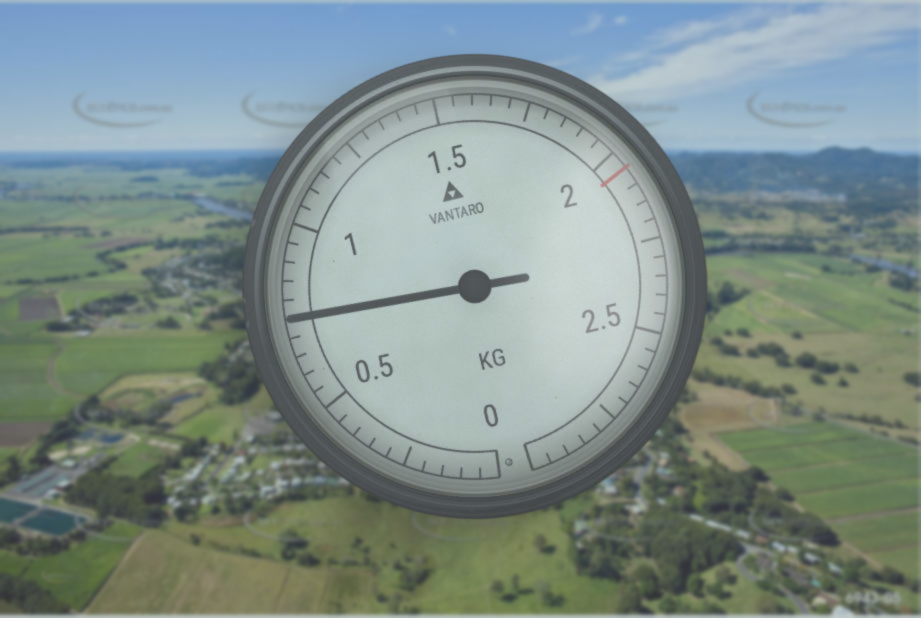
0.75kg
